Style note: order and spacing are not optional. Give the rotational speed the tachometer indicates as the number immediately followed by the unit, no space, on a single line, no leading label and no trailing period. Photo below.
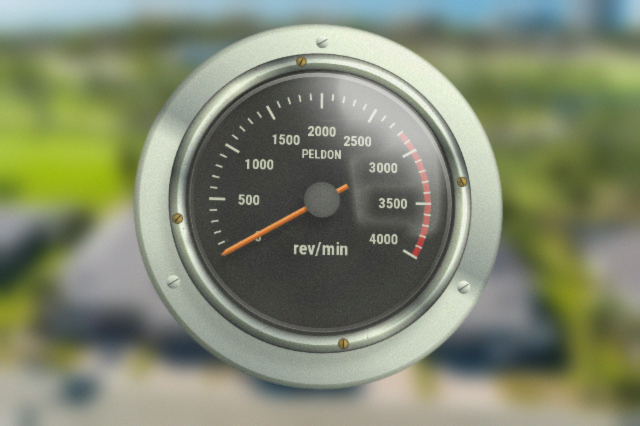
0rpm
